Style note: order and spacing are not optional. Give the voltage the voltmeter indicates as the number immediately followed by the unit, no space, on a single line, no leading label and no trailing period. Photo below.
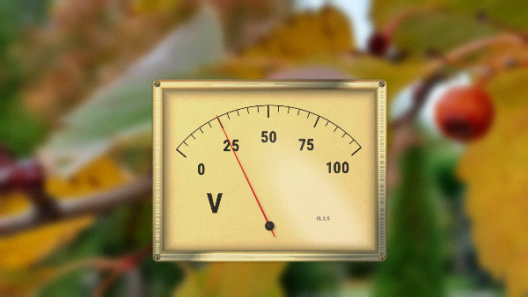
25V
